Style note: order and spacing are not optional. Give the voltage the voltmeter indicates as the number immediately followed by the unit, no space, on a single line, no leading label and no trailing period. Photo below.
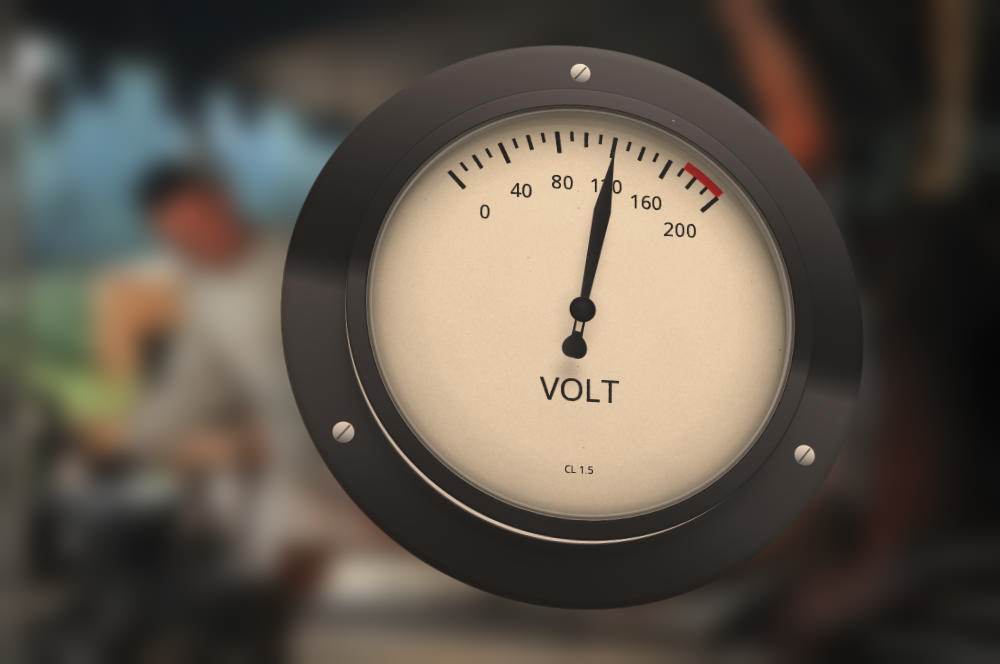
120V
